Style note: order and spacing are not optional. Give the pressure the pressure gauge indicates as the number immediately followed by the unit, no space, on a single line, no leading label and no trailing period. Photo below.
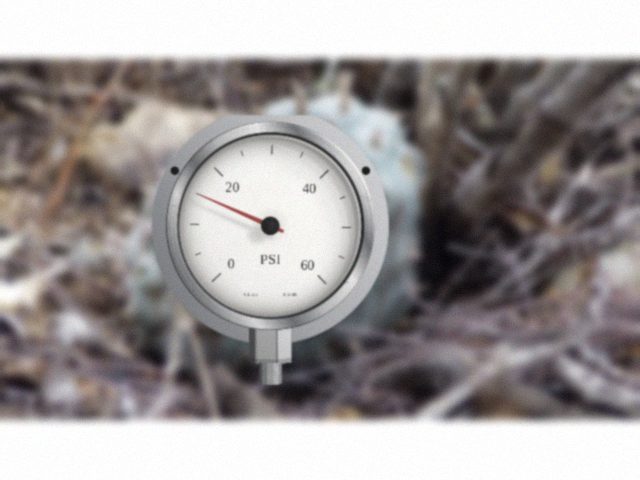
15psi
